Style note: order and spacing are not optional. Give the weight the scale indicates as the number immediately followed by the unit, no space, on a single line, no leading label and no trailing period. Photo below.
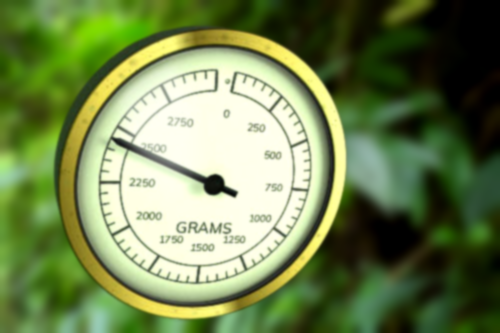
2450g
